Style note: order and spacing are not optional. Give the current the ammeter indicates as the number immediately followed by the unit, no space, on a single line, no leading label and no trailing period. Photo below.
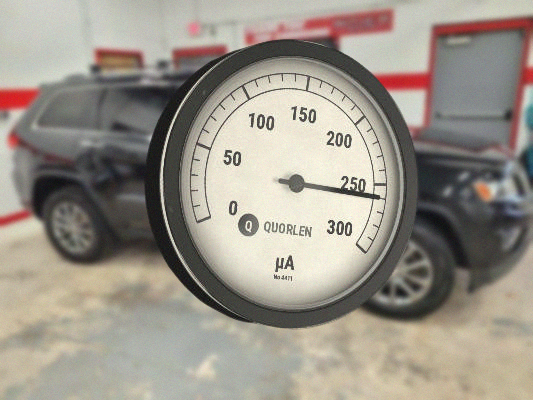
260µA
